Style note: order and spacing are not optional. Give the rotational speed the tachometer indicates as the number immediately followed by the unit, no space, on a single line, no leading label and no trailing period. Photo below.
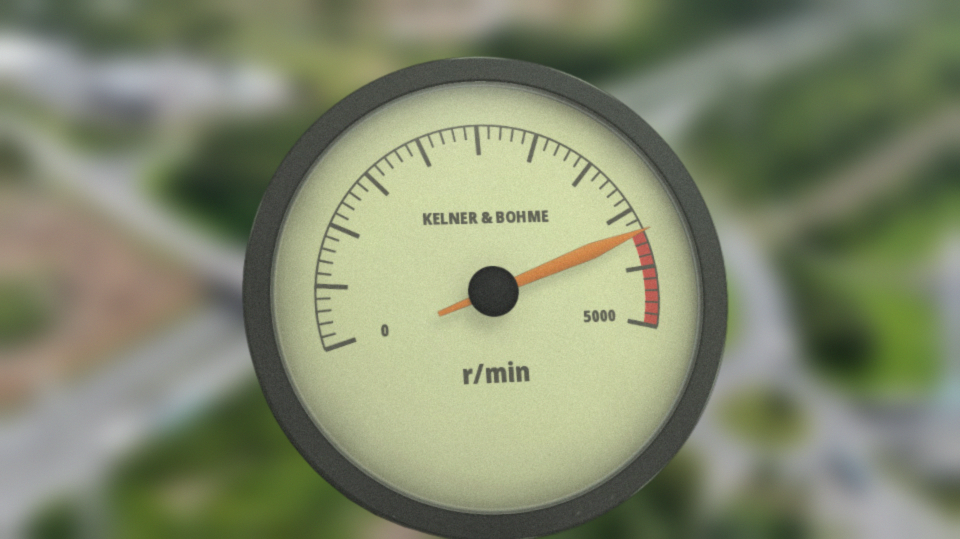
4200rpm
